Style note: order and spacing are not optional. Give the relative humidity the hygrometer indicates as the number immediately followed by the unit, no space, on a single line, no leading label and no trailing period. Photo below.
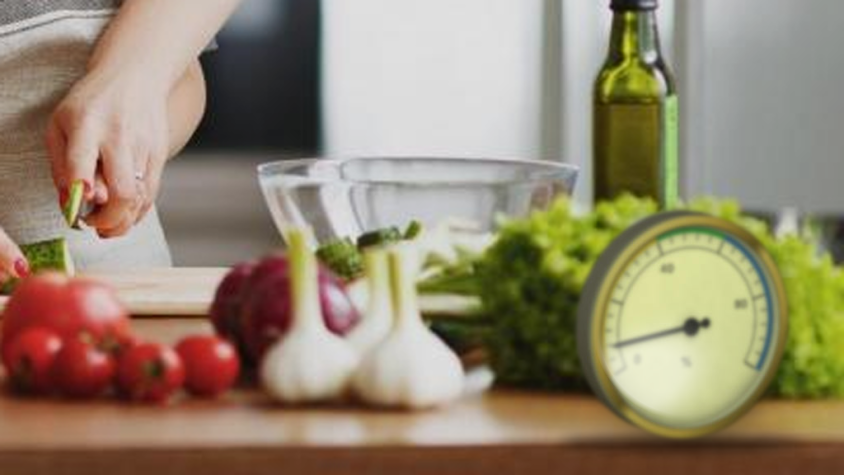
8%
